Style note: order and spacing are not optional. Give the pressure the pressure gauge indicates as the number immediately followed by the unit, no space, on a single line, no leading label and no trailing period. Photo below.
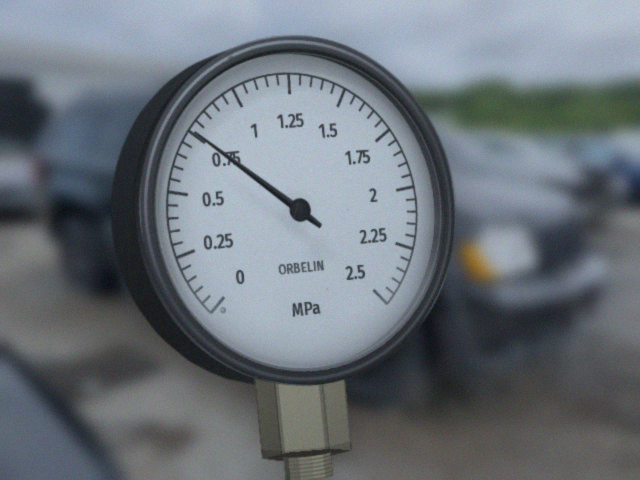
0.75MPa
